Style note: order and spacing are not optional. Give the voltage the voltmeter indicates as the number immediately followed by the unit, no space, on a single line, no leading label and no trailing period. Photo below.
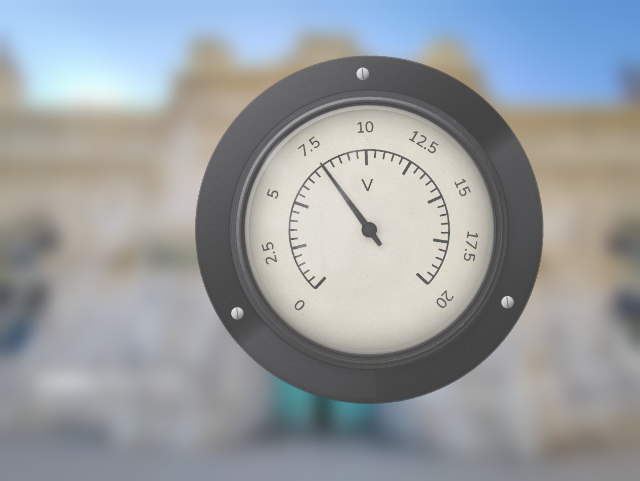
7.5V
